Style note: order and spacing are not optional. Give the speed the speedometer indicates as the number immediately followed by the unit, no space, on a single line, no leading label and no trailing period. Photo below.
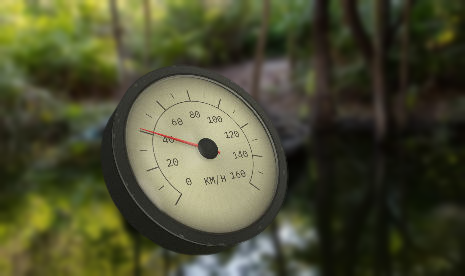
40km/h
